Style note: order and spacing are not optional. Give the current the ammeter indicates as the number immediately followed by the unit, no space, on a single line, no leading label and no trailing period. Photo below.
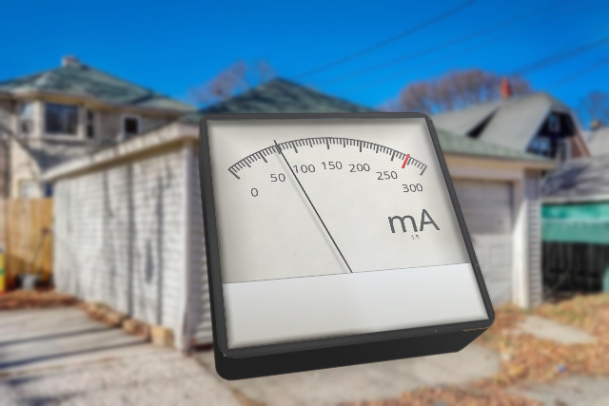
75mA
